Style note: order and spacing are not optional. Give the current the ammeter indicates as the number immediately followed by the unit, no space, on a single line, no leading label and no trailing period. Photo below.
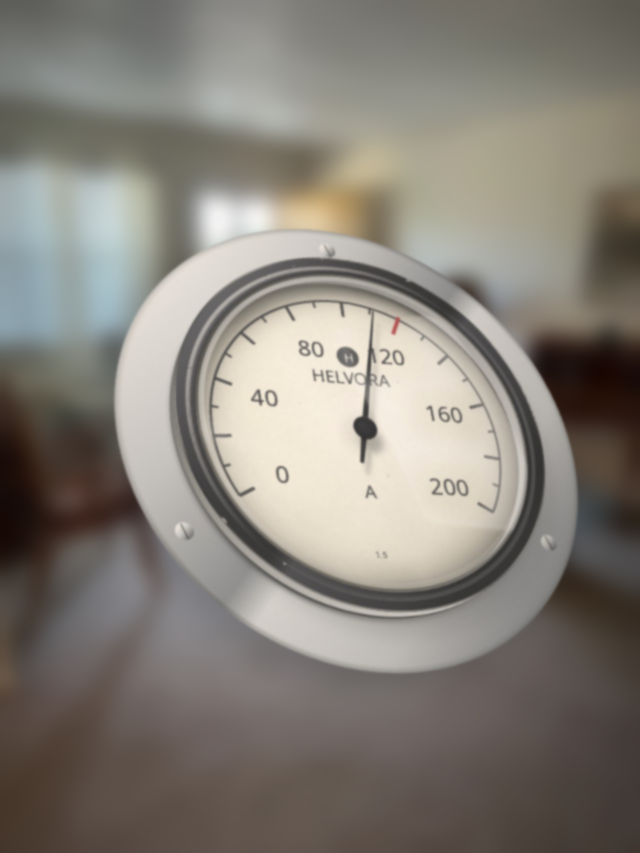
110A
